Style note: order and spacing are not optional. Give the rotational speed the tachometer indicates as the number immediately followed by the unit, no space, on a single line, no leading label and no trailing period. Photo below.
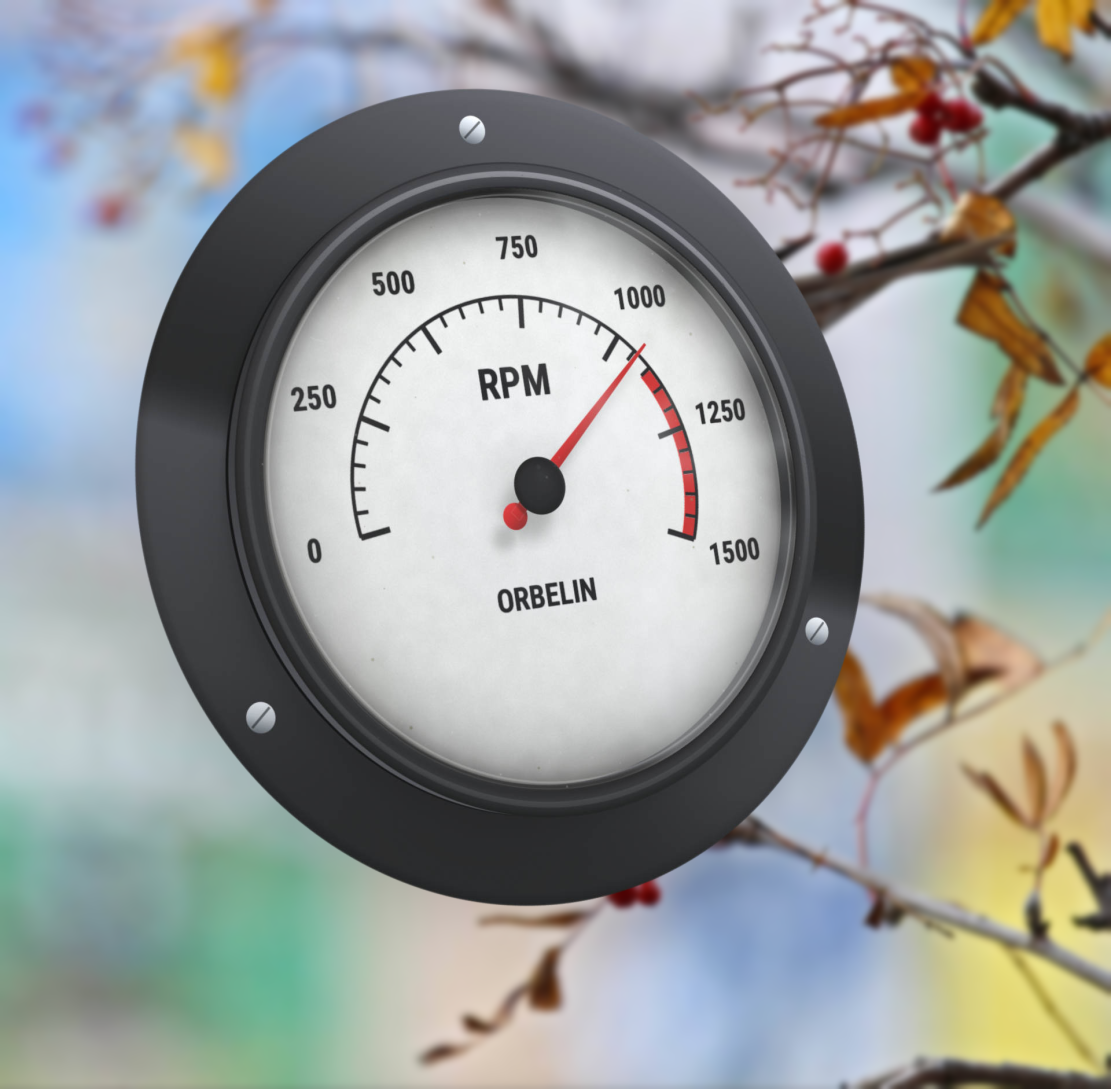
1050rpm
